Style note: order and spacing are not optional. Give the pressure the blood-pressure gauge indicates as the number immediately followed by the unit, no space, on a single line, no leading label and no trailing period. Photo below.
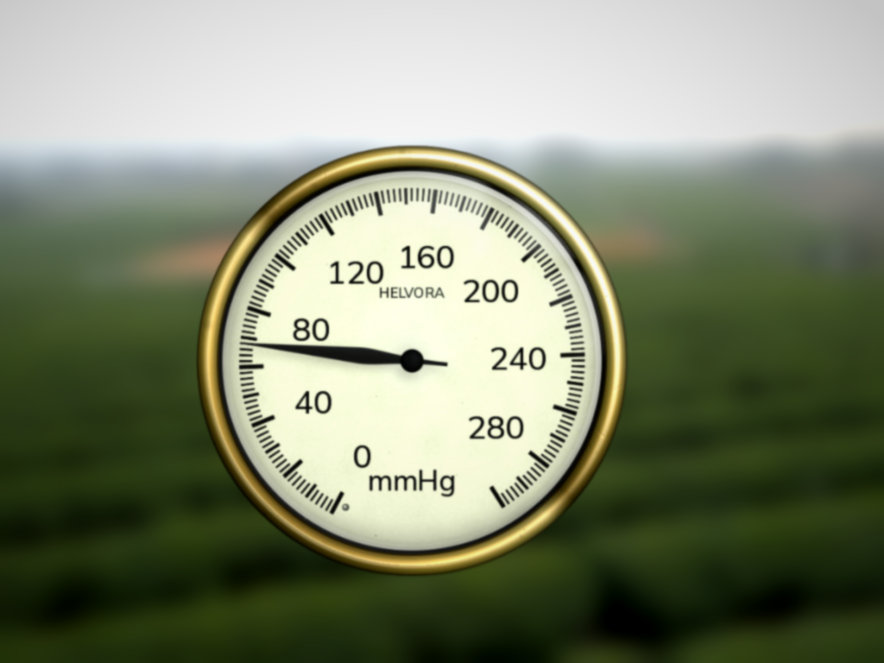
68mmHg
